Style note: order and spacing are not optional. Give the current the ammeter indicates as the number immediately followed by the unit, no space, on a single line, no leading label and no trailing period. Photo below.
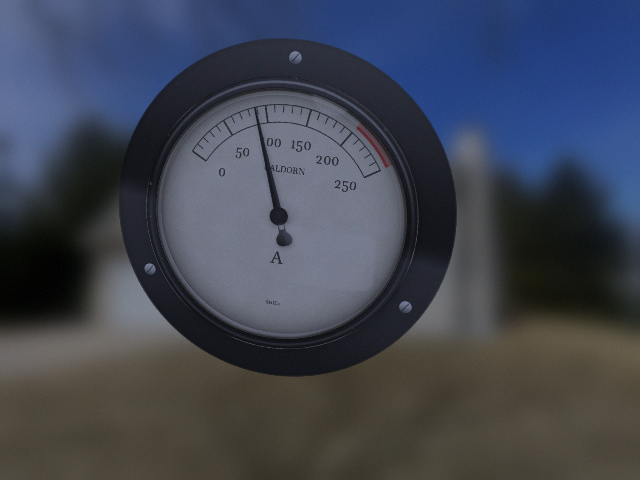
90A
